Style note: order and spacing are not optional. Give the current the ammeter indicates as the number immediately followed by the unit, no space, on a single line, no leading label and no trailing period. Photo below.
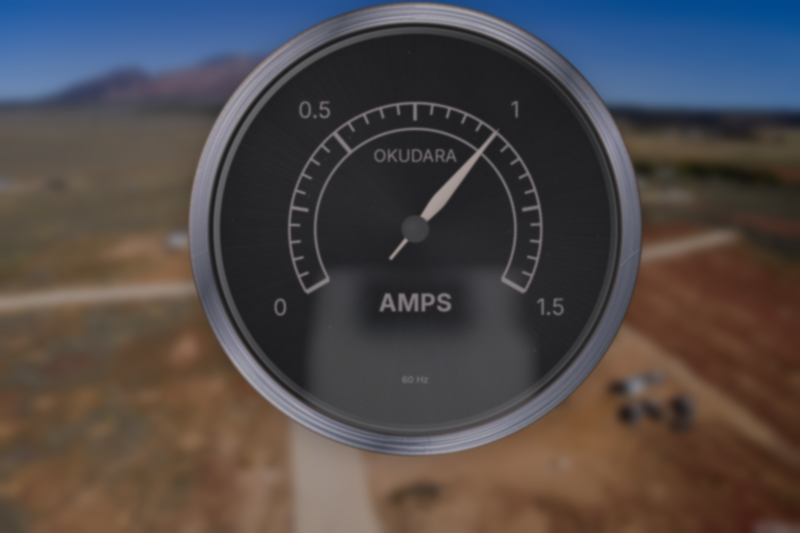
1A
